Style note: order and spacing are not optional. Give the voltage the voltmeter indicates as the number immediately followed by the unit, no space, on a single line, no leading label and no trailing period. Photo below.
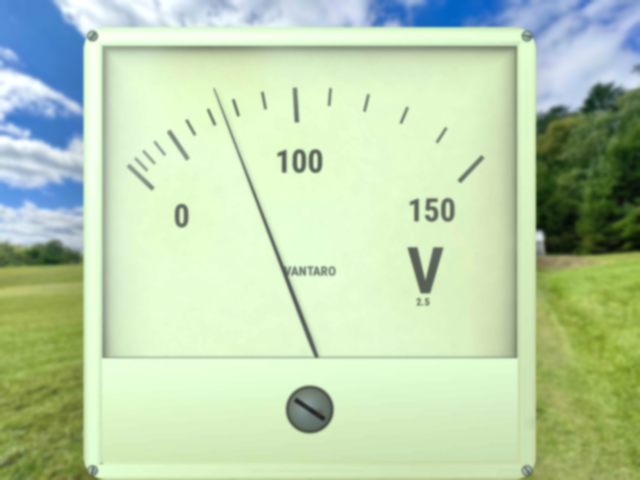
75V
